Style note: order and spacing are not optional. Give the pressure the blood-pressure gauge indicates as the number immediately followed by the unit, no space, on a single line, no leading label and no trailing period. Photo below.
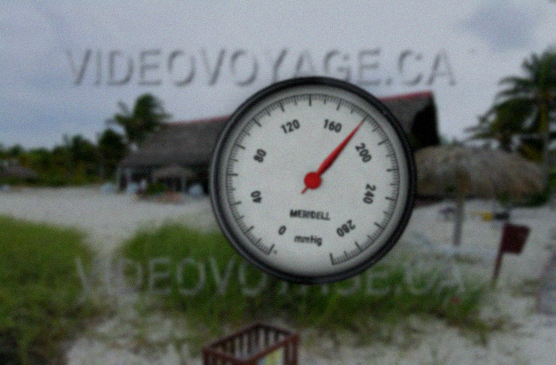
180mmHg
